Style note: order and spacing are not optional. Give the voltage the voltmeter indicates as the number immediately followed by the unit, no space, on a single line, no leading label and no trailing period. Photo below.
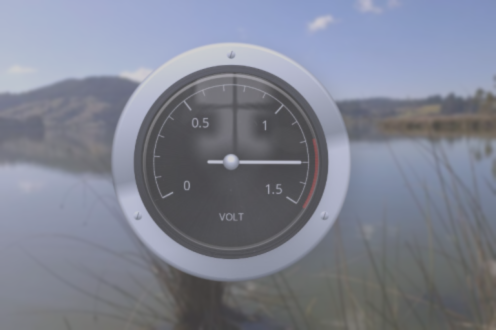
1.3V
